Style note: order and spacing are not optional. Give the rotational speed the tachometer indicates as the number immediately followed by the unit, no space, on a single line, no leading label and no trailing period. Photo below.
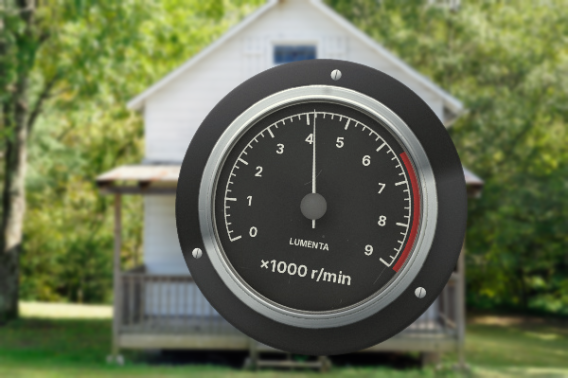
4200rpm
